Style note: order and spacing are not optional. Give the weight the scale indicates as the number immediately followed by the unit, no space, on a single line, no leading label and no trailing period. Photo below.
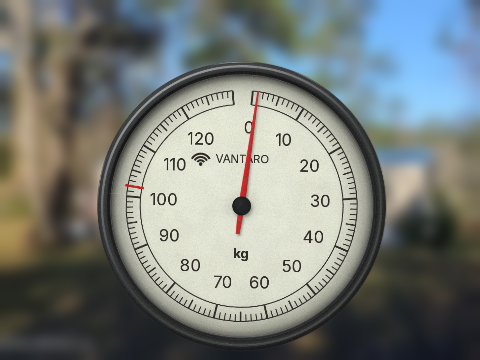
1kg
